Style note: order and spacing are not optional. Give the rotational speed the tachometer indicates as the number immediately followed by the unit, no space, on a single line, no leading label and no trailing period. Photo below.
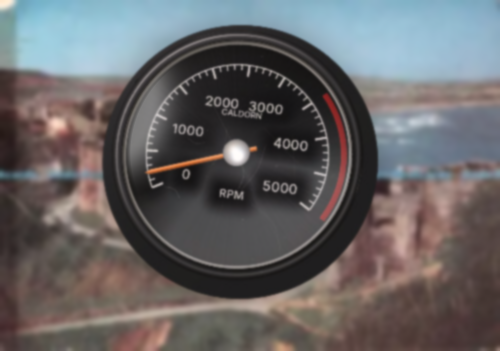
200rpm
